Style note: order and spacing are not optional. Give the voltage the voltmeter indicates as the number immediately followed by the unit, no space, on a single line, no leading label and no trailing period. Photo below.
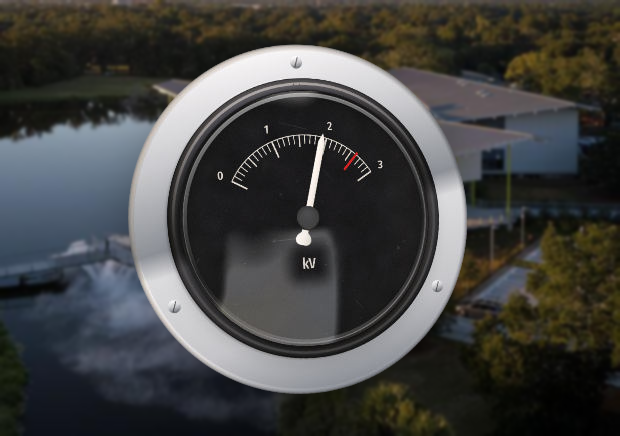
1.9kV
